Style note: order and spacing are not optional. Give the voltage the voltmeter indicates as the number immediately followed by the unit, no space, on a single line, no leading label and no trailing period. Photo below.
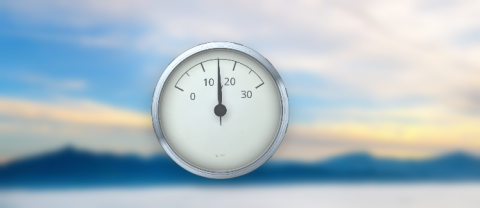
15V
